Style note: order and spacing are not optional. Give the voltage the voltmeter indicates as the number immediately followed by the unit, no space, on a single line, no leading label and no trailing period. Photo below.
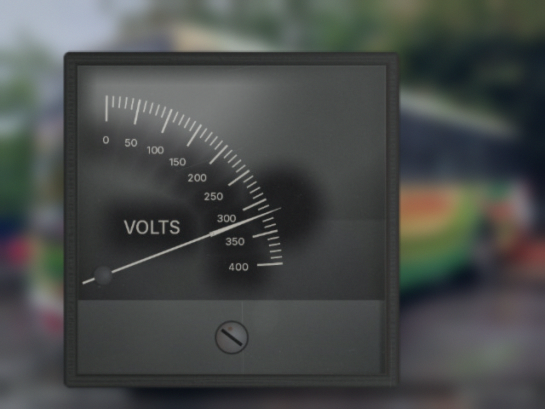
320V
